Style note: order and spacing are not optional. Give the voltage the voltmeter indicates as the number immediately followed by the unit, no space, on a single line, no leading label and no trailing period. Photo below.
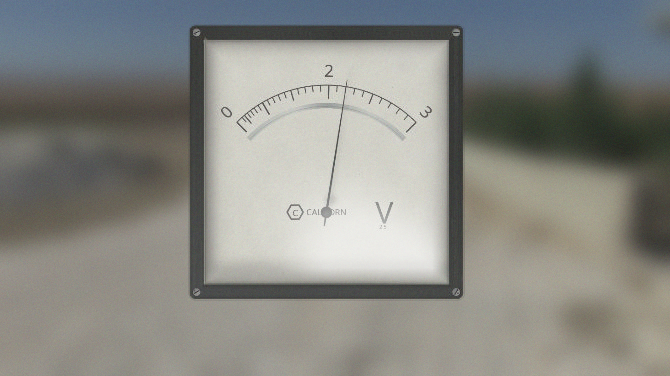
2.2V
